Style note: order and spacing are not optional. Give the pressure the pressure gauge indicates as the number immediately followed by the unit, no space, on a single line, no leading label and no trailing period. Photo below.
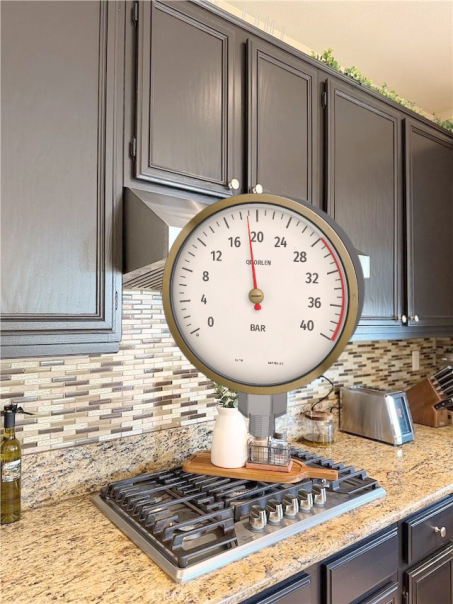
19bar
